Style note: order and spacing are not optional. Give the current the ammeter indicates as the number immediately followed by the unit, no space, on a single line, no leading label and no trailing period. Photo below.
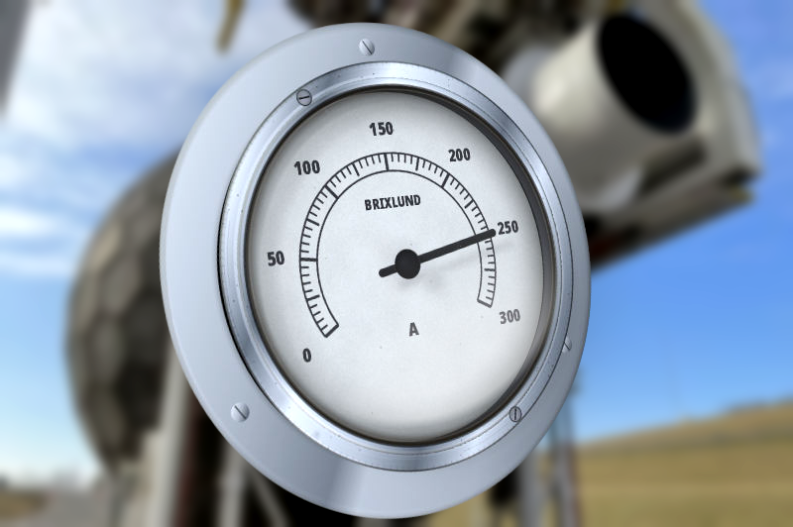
250A
